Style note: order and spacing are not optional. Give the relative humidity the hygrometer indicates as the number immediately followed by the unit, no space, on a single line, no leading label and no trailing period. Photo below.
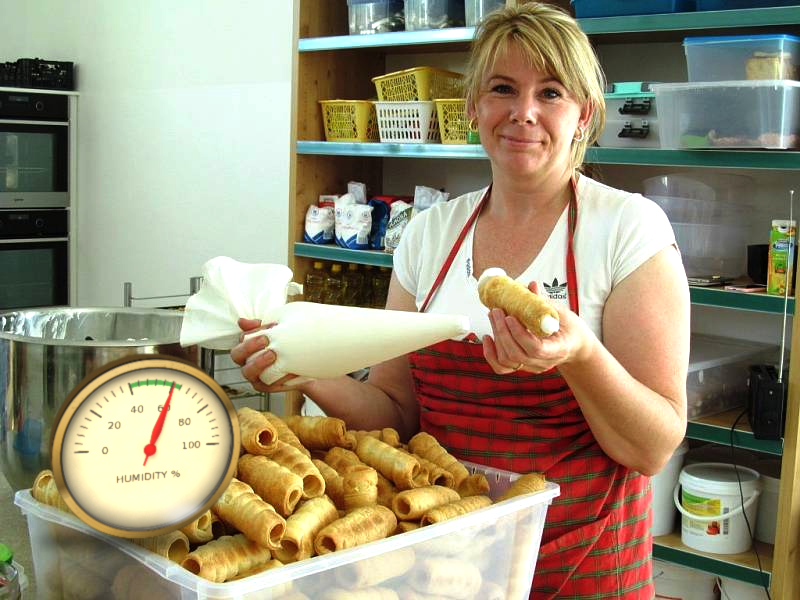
60%
